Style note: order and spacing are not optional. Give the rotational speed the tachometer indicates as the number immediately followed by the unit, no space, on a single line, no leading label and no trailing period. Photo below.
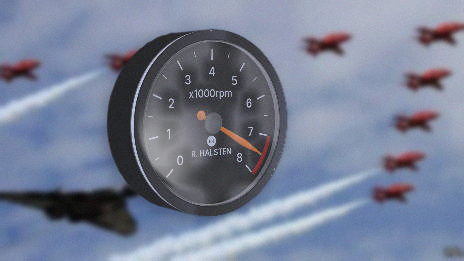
7500rpm
